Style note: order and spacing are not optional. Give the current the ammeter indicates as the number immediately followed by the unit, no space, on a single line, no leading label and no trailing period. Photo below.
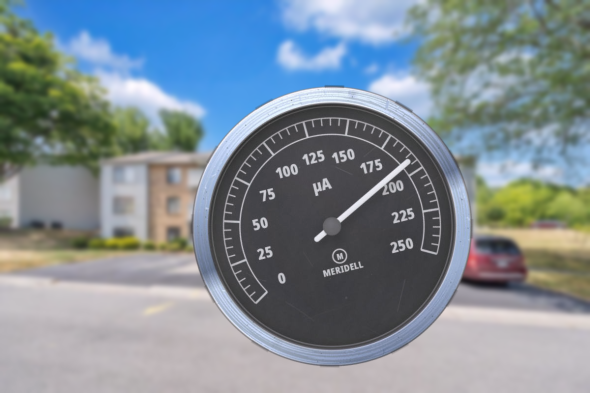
192.5µA
